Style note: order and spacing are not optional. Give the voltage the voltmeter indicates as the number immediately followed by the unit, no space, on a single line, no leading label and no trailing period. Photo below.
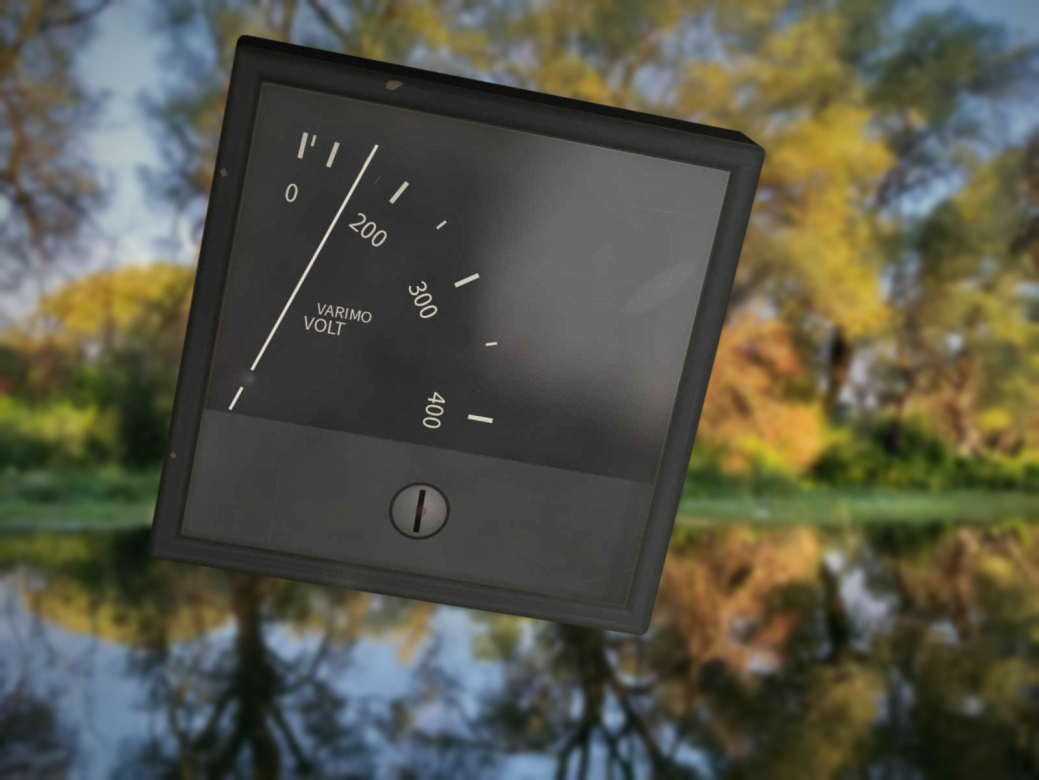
150V
